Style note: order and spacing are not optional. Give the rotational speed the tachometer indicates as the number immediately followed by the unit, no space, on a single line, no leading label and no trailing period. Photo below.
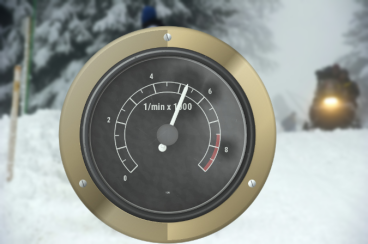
5250rpm
